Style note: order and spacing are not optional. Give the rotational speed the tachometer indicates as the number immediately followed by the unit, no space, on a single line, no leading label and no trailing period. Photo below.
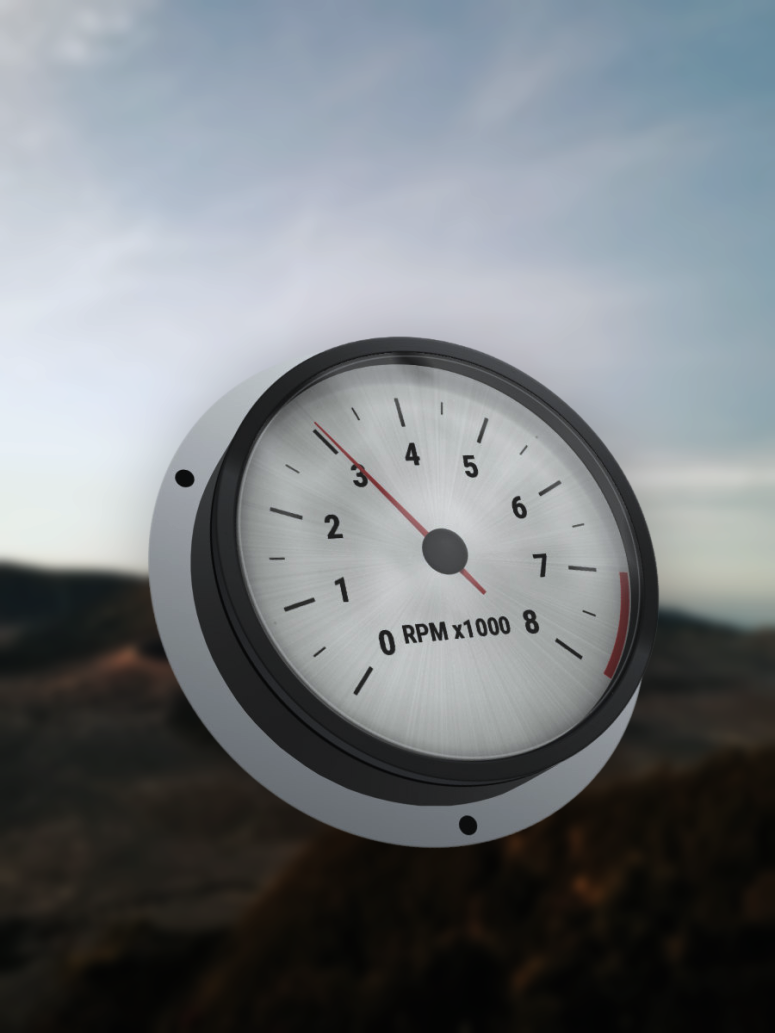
3000rpm
